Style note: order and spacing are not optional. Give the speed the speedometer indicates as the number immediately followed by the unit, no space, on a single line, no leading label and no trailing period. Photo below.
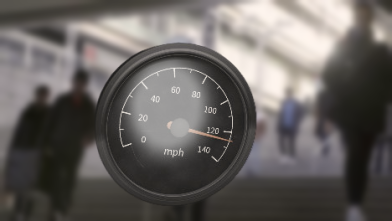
125mph
